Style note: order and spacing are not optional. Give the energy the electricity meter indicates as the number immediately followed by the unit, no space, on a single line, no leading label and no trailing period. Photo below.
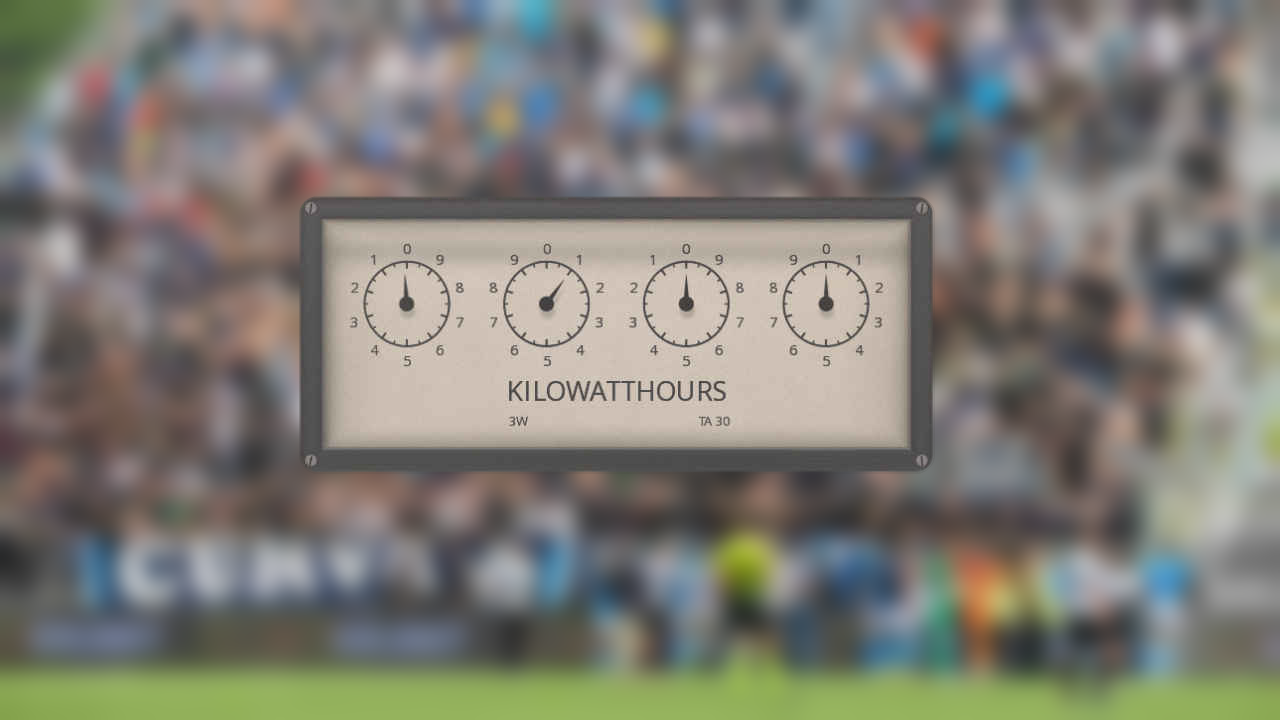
100kWh
